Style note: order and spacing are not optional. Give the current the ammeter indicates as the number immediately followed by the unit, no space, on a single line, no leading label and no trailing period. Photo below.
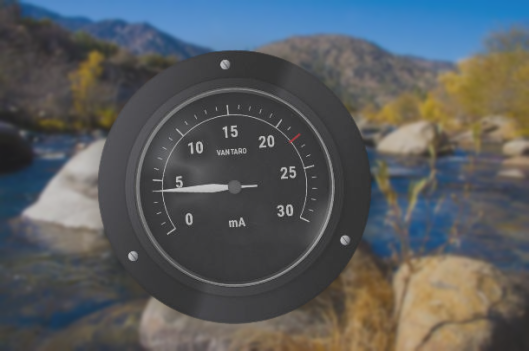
4mA
